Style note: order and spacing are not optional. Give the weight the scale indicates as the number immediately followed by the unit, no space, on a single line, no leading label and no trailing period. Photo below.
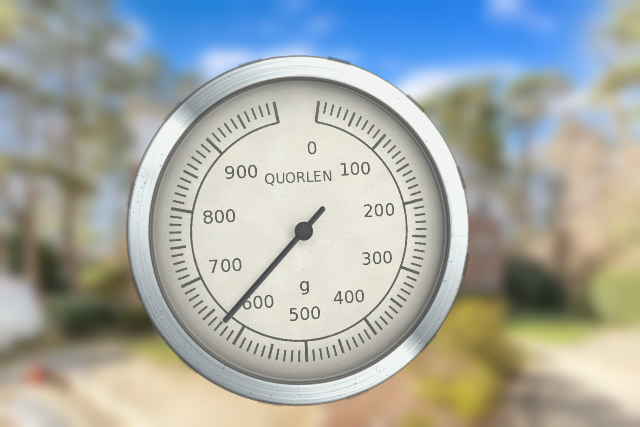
630g
